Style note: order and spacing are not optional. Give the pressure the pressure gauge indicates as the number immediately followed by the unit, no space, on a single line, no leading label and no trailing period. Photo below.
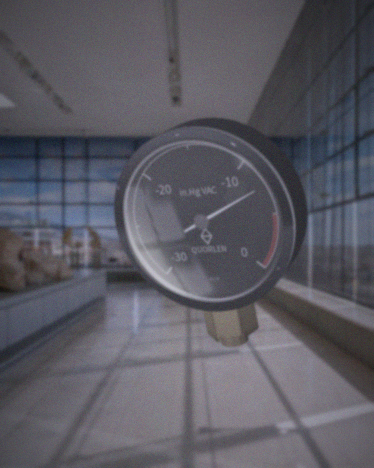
-7.5inHg
